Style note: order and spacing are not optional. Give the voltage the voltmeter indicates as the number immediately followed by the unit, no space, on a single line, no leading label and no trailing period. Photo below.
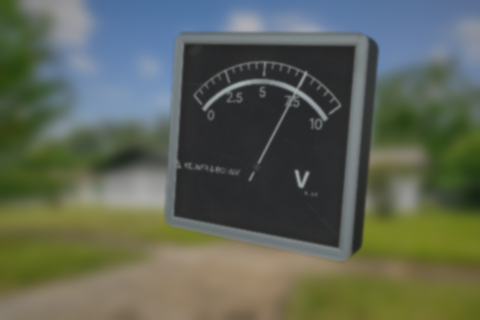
7.5V
